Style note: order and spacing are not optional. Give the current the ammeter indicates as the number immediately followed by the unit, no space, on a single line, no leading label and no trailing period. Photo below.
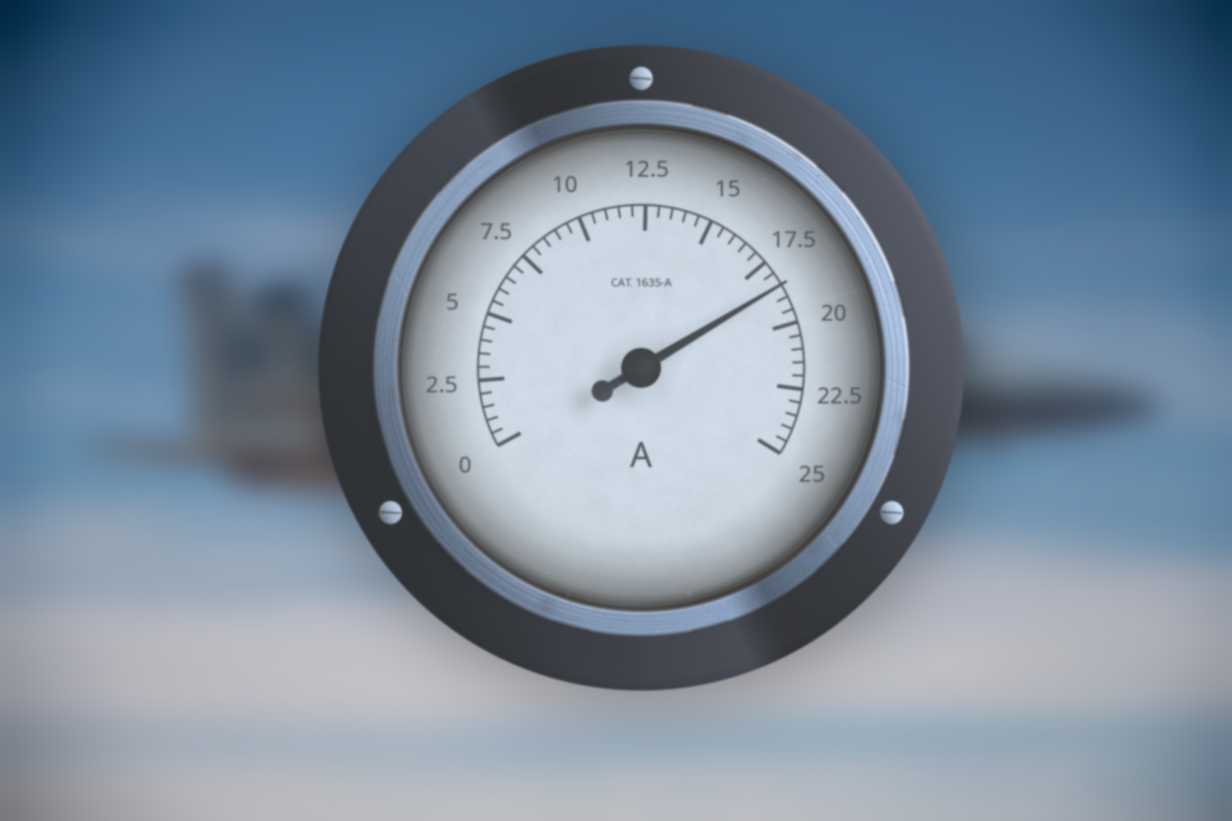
18.5A
